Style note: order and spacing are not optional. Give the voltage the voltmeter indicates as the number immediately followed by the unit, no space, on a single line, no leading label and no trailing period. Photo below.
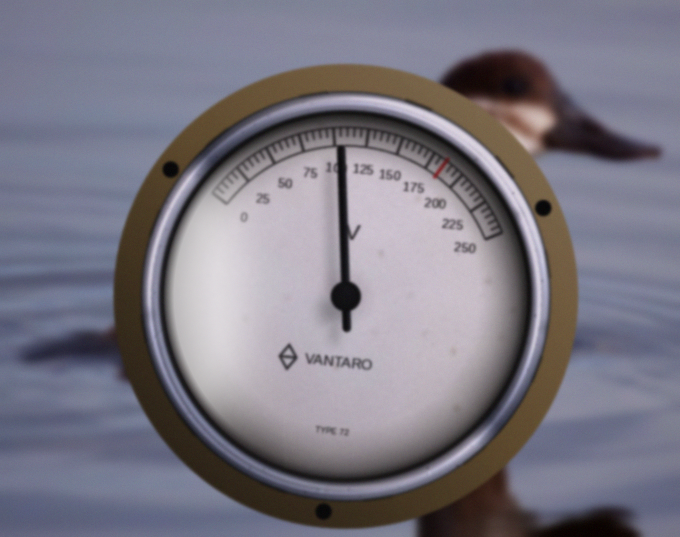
105V
